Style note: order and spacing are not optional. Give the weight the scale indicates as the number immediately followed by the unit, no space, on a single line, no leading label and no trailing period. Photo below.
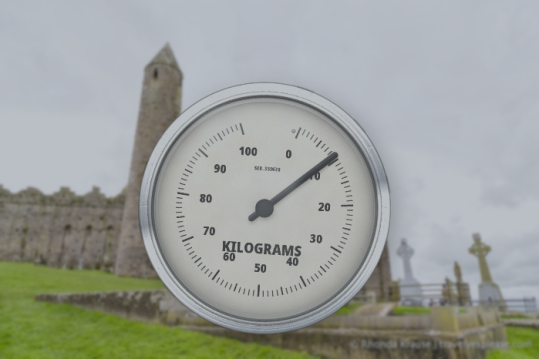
9kg
